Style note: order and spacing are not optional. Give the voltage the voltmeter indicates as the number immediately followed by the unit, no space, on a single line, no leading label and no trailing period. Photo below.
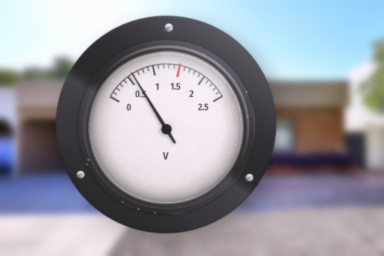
0.6V
